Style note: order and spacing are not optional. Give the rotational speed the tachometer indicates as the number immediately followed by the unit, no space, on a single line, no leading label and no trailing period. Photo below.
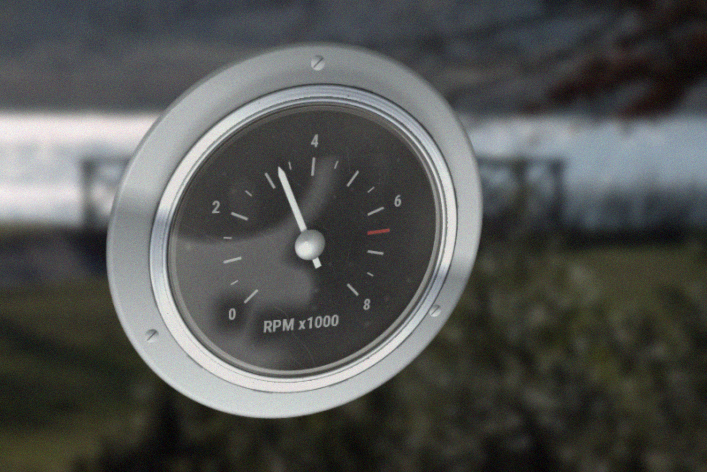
3250rpm
